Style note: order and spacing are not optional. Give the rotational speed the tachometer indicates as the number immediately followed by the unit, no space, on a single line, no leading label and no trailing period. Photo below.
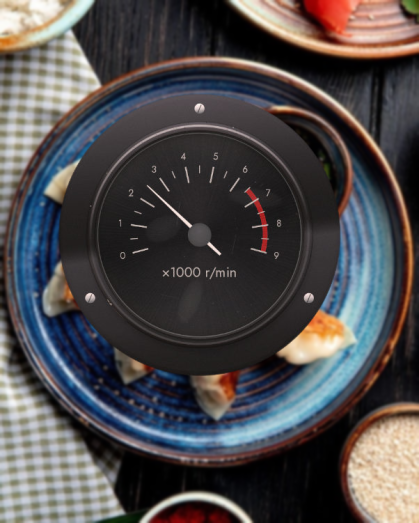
2500rpm
